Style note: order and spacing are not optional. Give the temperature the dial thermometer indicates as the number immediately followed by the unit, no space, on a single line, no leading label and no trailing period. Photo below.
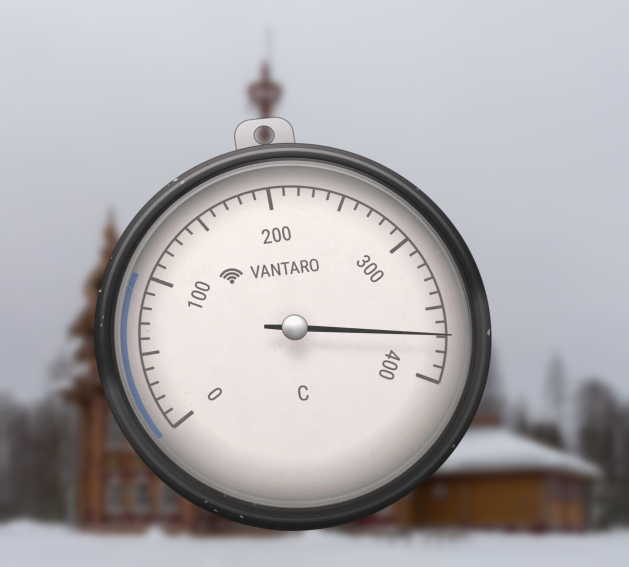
370°C
